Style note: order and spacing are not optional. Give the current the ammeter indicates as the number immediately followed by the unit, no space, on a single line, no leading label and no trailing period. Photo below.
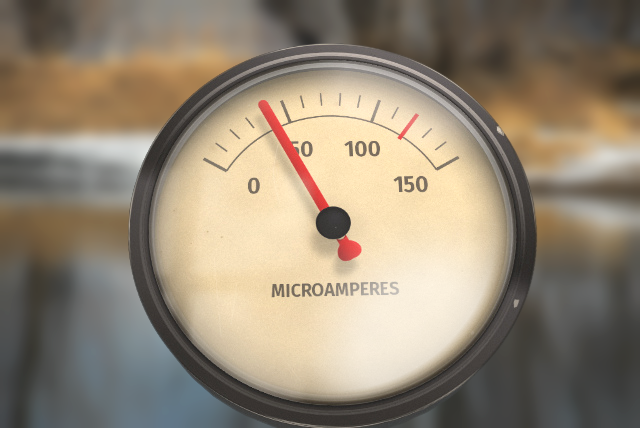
40µA
